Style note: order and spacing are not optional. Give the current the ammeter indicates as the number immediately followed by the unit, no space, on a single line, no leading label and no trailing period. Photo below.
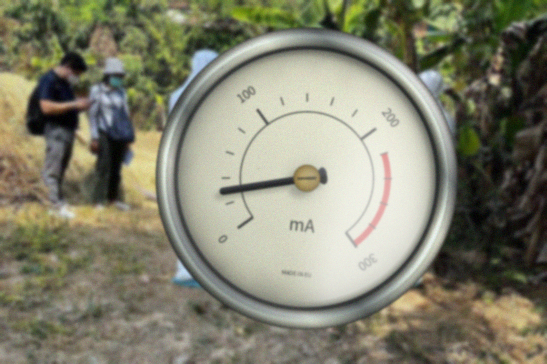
30mA
